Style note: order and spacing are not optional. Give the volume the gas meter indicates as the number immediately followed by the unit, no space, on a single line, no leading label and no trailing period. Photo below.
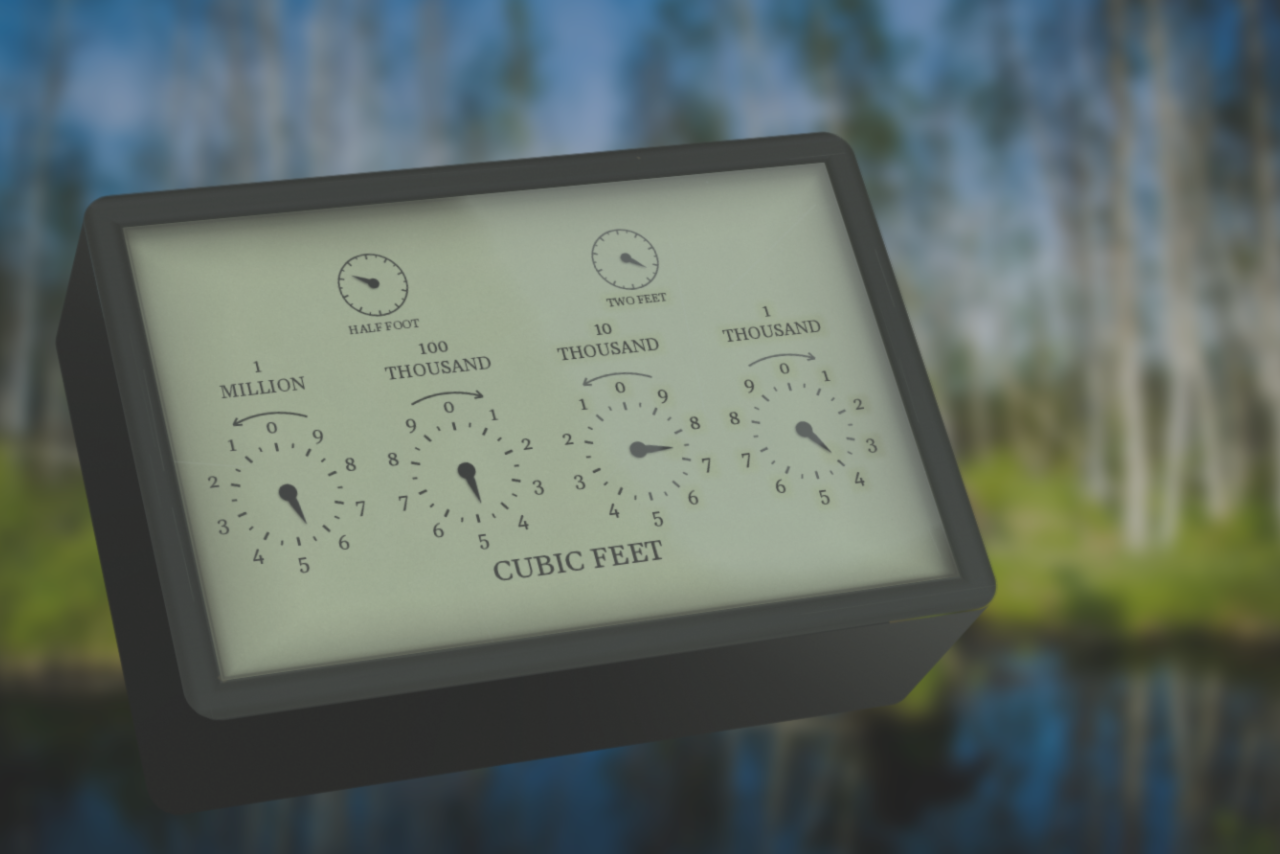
547400ft³
